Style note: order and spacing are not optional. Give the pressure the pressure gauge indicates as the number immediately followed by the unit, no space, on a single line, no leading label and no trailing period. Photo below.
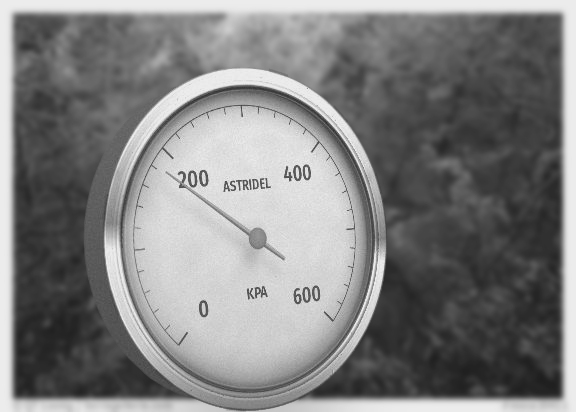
180kPa
